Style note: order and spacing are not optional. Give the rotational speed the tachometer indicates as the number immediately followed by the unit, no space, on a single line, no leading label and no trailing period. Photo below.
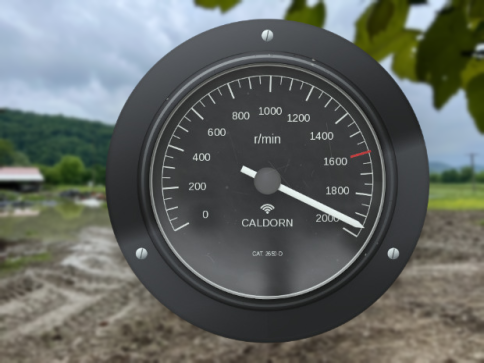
1950rpm
